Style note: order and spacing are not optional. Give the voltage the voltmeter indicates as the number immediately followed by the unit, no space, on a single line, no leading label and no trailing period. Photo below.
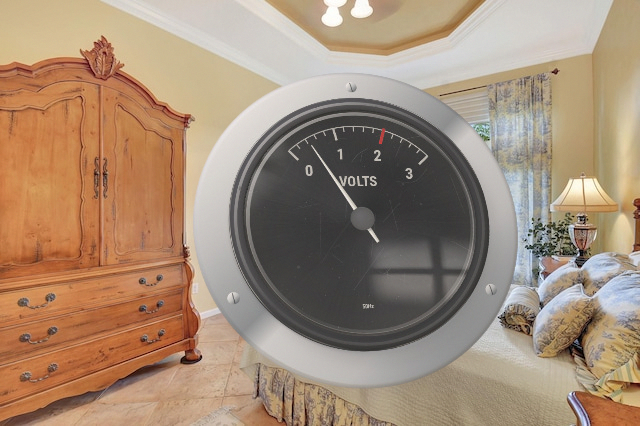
0.4V
